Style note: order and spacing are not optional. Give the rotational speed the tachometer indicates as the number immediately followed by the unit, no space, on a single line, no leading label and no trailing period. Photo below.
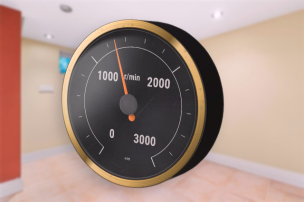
1300rpm
